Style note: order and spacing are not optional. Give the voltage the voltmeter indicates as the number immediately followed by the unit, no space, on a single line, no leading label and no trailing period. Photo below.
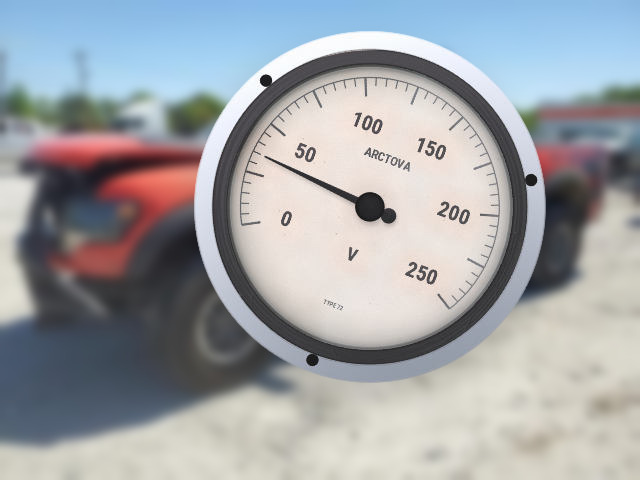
35V
